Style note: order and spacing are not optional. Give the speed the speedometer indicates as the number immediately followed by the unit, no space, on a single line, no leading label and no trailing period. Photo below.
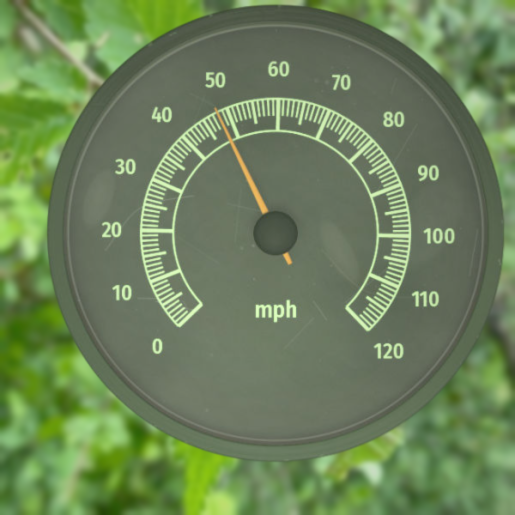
48mph
